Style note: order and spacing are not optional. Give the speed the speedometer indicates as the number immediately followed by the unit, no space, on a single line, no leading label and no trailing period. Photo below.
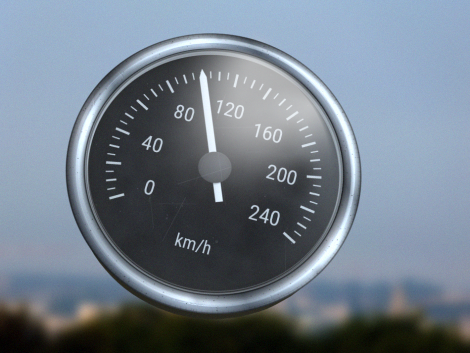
100km/h
